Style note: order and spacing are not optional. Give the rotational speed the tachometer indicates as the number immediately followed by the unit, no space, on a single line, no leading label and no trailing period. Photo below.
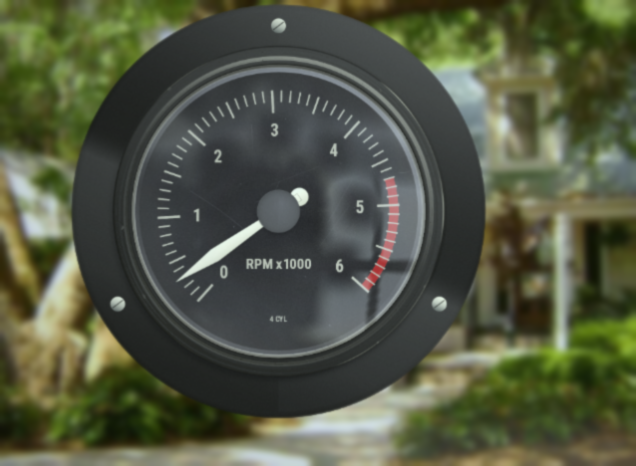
300rpm
